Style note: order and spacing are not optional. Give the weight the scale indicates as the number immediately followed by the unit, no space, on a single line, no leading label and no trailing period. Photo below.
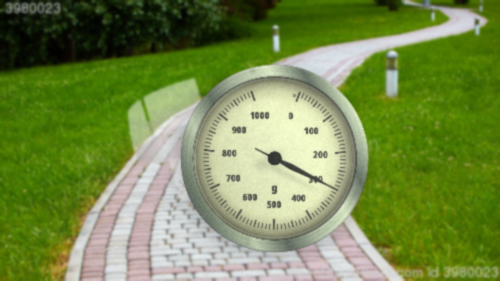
300g
